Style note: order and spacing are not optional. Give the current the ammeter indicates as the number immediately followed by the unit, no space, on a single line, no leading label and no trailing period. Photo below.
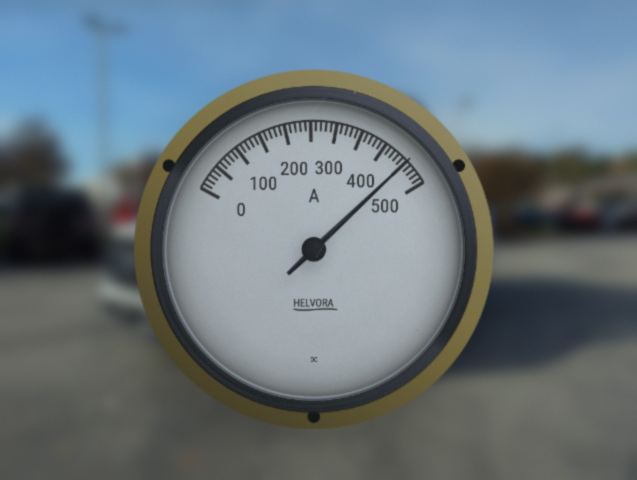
450A
